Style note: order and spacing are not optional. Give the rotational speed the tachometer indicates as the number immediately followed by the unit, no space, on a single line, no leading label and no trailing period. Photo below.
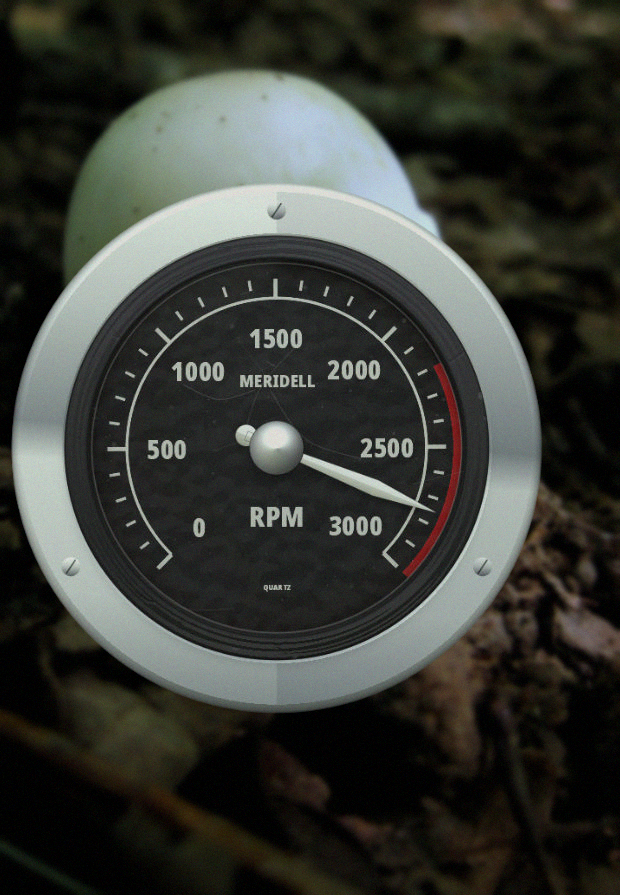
2750rpm
